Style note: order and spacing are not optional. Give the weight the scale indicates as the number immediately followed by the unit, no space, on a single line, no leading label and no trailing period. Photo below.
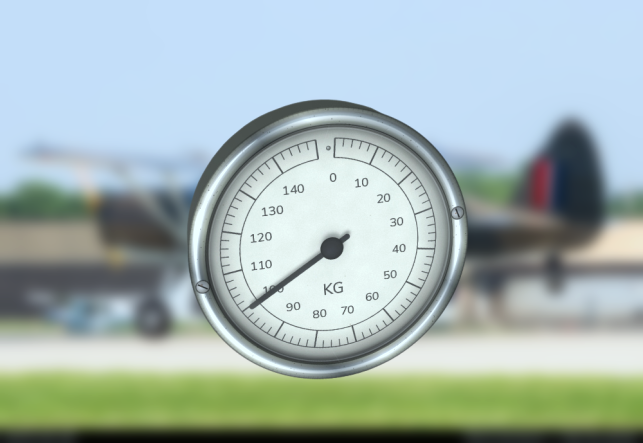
100kg
